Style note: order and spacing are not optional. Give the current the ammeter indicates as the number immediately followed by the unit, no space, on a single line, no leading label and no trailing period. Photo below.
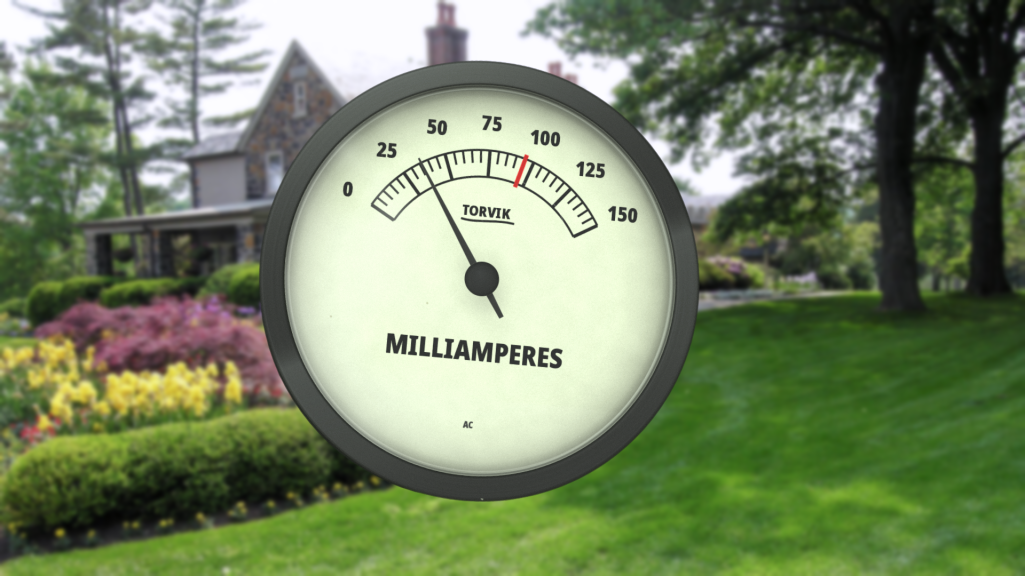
35mA
